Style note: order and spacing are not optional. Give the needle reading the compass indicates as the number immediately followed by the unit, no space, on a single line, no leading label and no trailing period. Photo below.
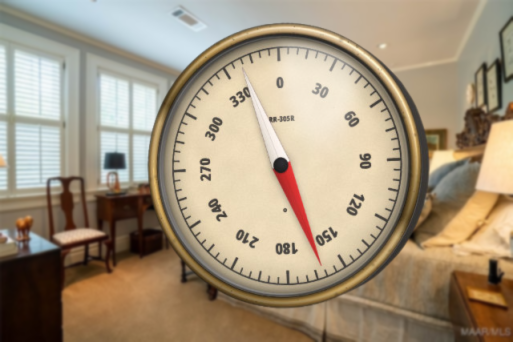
160°
